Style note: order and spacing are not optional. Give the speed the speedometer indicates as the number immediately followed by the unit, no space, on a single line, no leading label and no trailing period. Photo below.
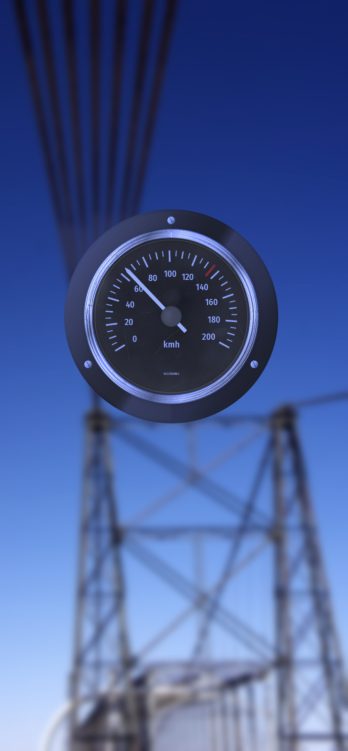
65km/h
